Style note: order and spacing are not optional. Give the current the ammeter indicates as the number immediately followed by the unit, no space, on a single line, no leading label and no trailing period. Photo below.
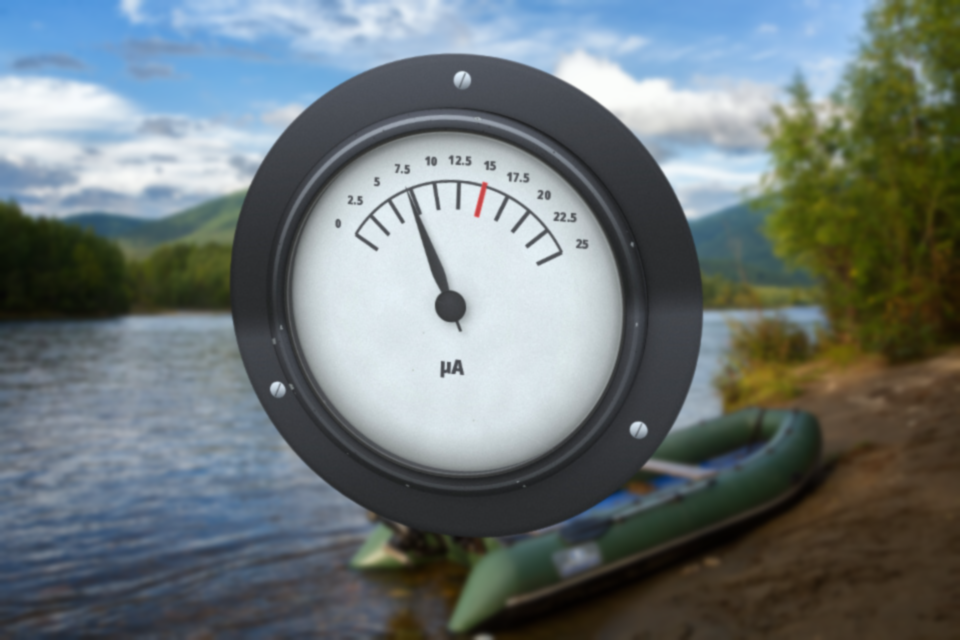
7.5µA
